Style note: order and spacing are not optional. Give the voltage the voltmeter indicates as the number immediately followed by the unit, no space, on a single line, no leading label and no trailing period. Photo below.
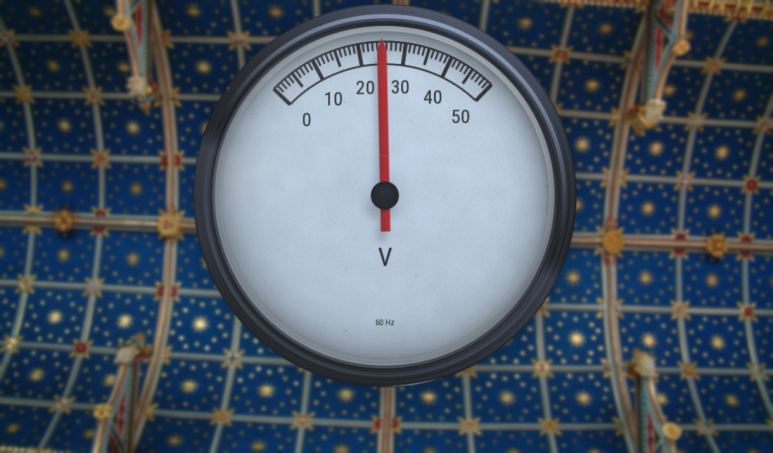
25V
